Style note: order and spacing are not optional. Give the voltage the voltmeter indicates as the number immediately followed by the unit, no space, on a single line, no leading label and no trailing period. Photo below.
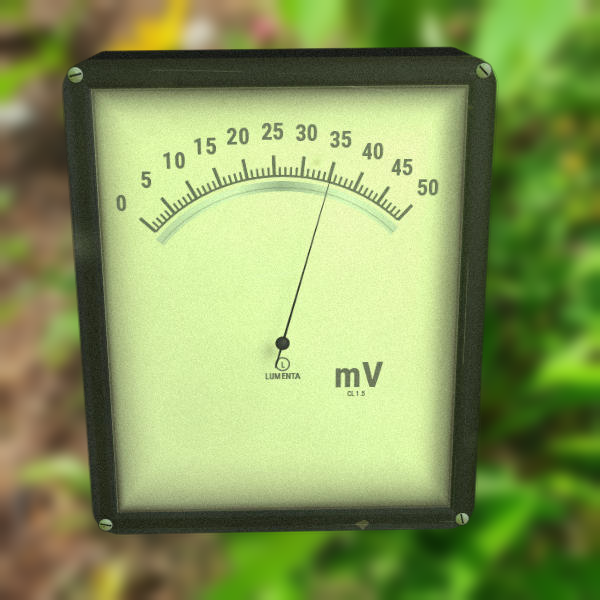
35mV
